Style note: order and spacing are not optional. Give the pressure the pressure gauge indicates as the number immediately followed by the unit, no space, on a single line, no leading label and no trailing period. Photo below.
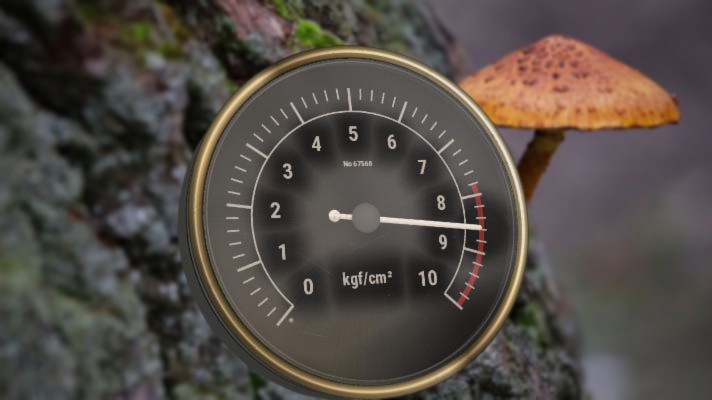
8.6kg/cm²
